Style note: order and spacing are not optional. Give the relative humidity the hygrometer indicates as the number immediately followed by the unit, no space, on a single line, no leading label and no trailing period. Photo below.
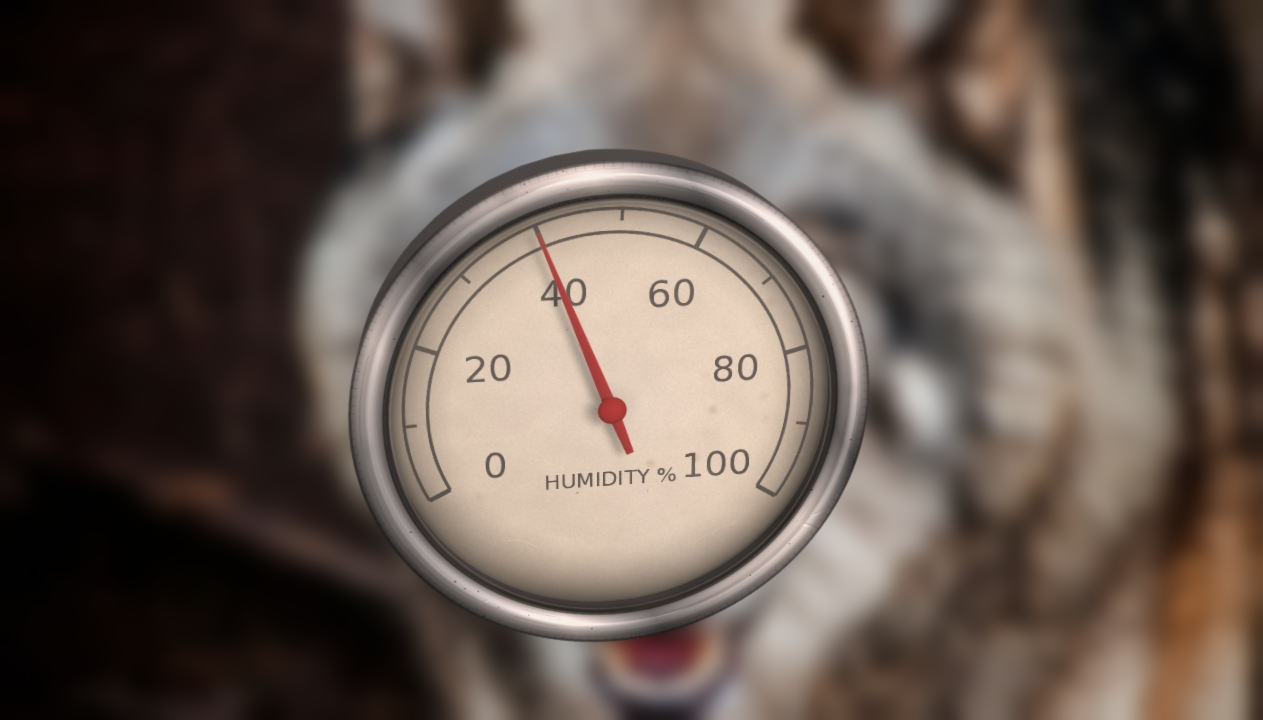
40%
